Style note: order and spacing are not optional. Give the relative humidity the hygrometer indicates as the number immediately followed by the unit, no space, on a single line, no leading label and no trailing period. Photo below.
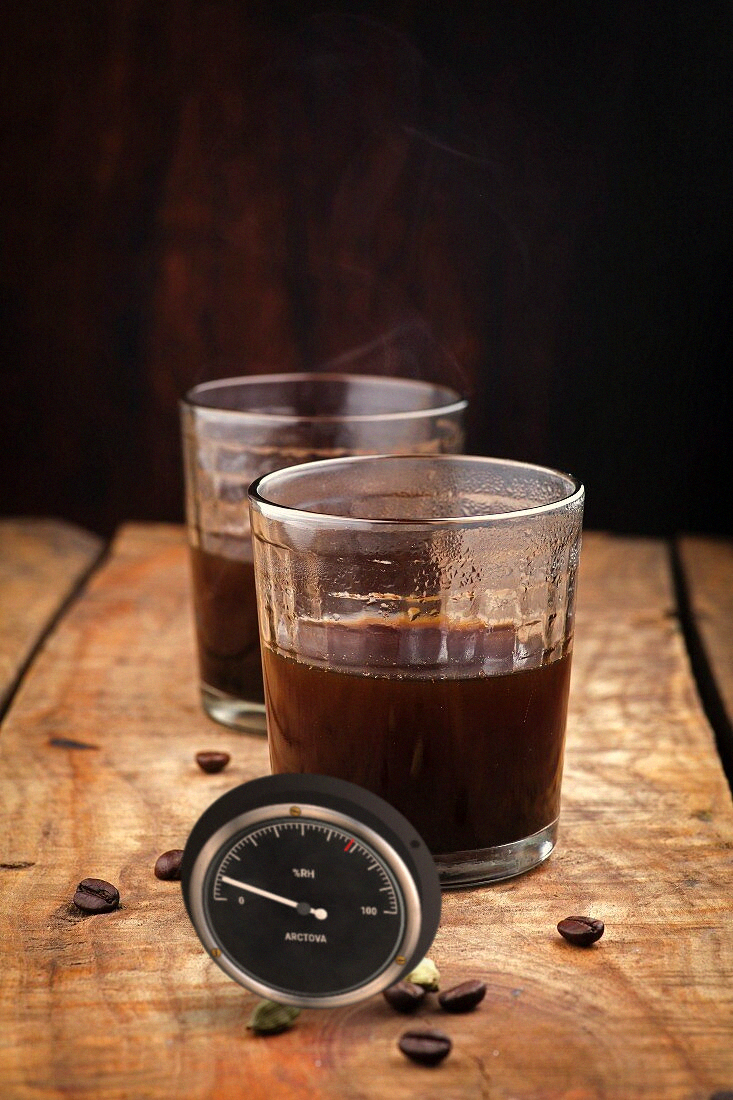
10%
